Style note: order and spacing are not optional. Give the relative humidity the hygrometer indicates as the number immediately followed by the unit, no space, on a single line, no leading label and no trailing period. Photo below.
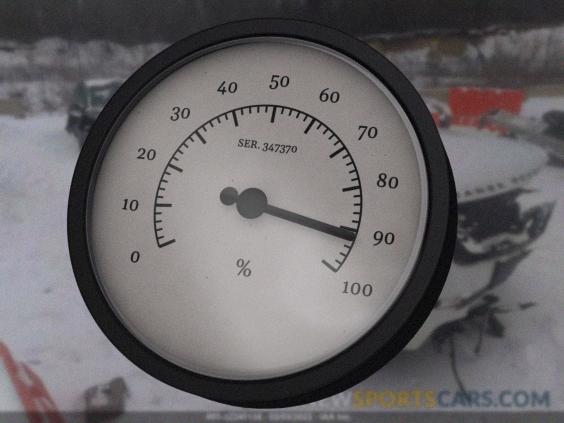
92%
